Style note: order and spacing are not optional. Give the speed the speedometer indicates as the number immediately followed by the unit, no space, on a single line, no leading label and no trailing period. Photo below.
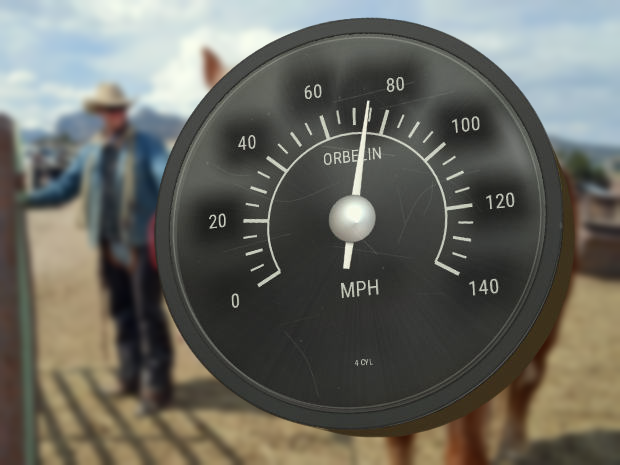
75mph
